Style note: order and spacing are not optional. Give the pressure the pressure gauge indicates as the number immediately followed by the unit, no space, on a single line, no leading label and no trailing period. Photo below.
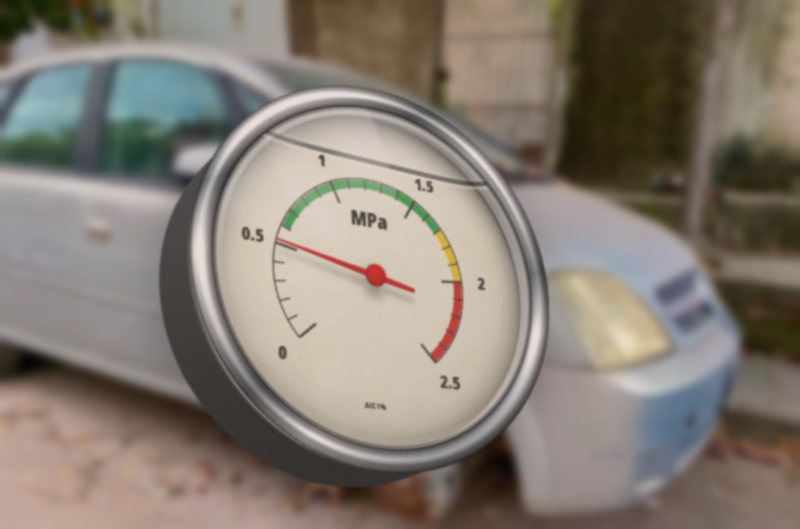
0.5MPa
